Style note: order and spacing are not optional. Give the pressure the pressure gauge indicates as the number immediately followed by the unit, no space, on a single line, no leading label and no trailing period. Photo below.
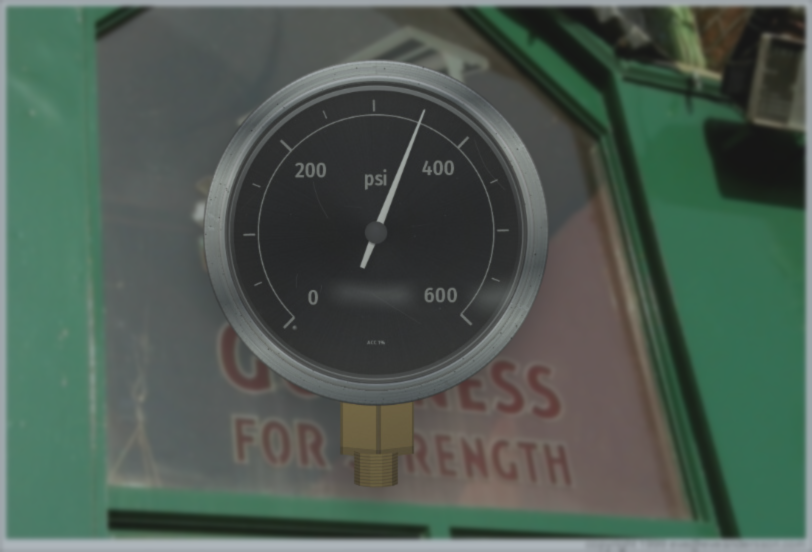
350psi
